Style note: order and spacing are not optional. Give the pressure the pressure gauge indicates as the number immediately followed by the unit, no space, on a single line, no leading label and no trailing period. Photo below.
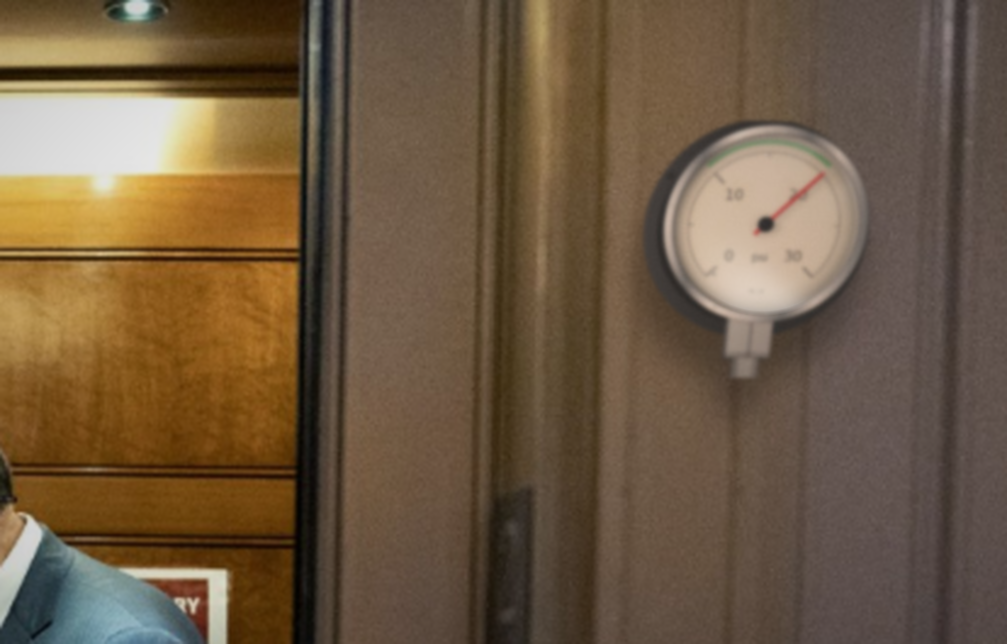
20psi
